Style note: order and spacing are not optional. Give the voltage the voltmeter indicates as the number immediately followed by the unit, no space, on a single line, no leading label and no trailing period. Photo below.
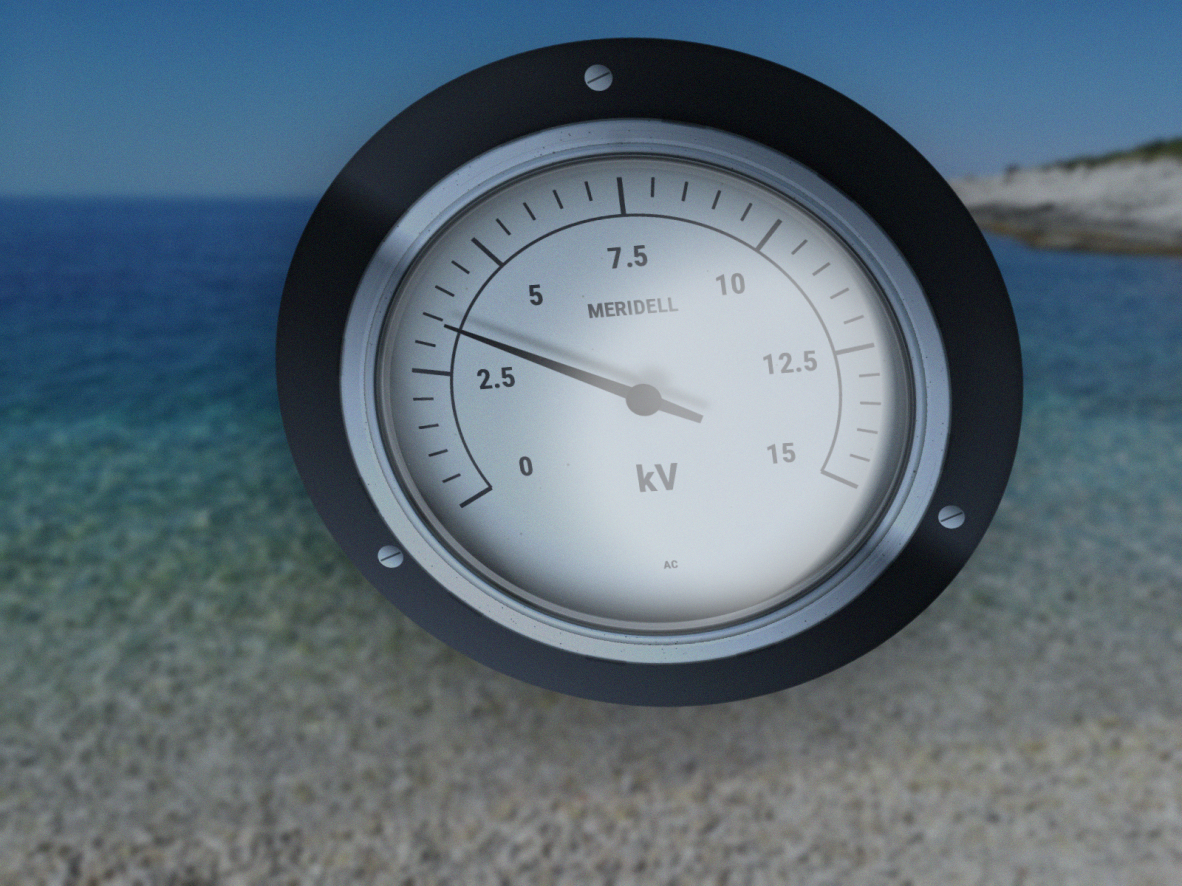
3.5kV
